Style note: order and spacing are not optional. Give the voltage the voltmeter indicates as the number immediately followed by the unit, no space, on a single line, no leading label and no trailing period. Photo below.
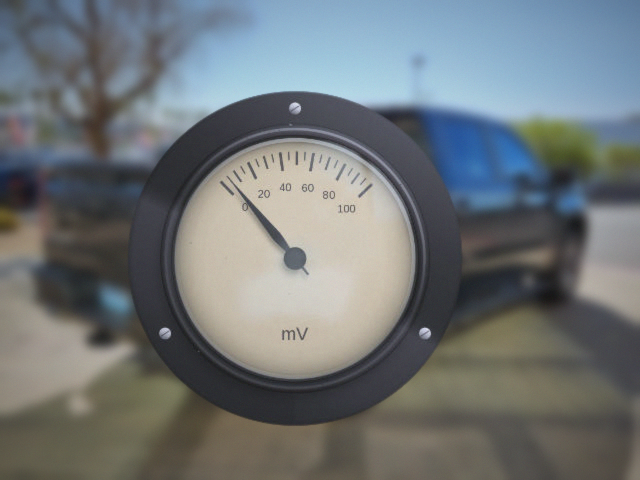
5mV
